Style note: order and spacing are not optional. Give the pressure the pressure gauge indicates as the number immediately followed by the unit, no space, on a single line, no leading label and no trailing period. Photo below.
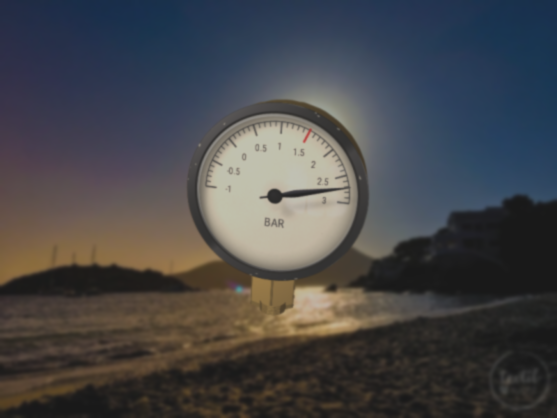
2.7bar
